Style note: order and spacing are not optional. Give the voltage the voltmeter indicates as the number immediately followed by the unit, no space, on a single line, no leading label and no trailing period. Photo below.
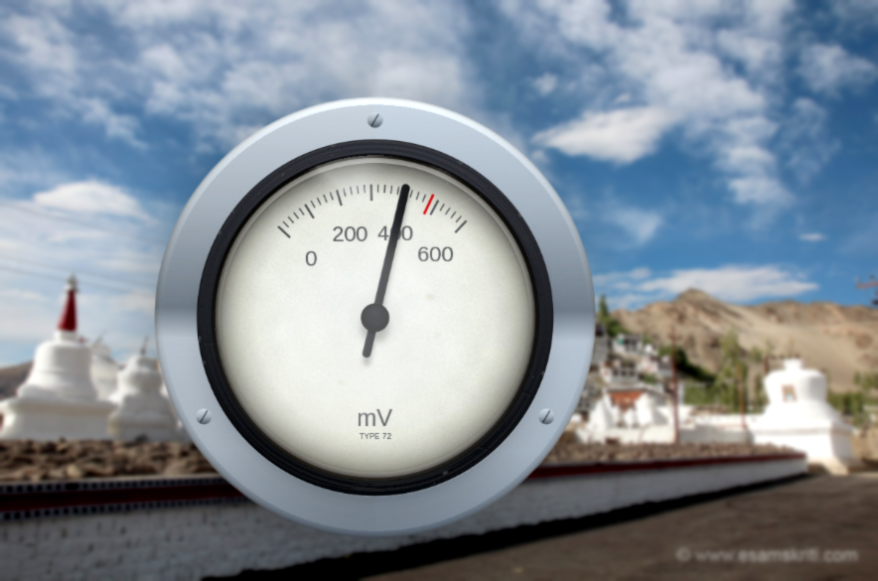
400mV
